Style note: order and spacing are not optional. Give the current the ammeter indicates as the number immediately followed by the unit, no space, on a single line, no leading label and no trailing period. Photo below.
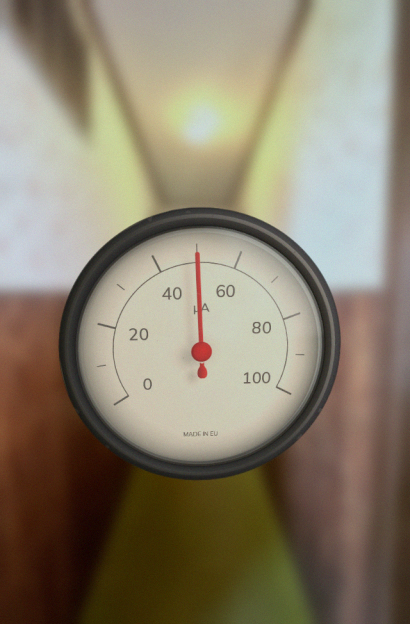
50µA
